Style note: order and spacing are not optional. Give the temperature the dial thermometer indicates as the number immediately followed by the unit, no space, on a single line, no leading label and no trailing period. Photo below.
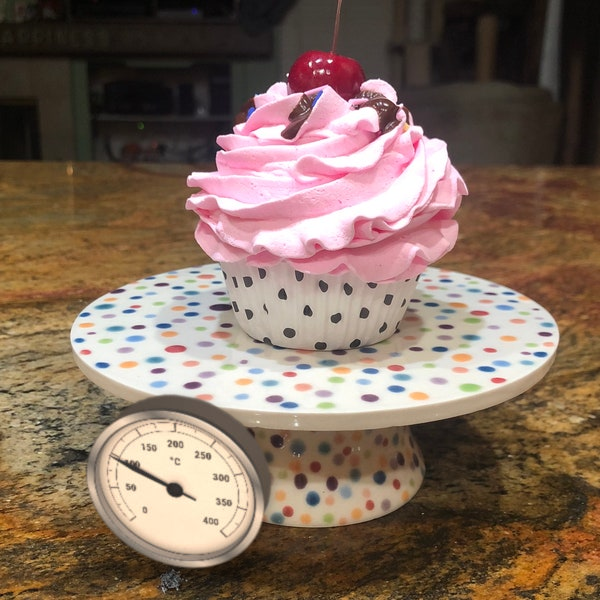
100°C
